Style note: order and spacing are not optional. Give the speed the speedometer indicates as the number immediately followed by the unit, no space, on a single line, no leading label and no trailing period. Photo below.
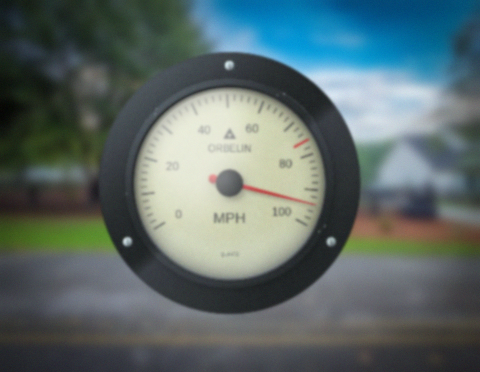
94mph
